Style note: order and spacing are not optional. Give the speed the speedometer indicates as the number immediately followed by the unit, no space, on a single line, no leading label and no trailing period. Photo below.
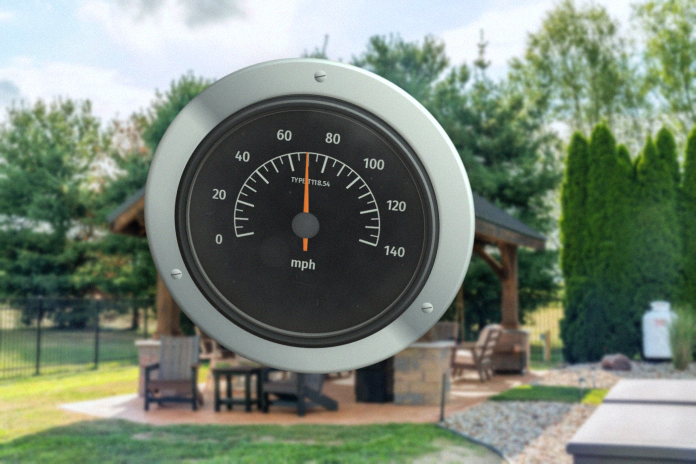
70mph
